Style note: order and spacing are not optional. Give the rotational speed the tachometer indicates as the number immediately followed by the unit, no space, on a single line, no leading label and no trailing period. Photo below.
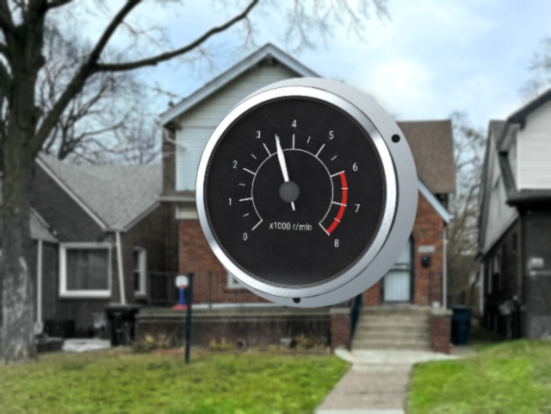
3500rpm
